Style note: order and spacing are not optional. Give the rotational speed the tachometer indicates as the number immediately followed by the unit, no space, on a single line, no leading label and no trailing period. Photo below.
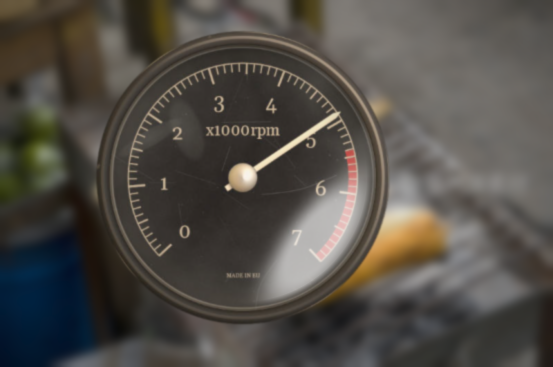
4900rpm
